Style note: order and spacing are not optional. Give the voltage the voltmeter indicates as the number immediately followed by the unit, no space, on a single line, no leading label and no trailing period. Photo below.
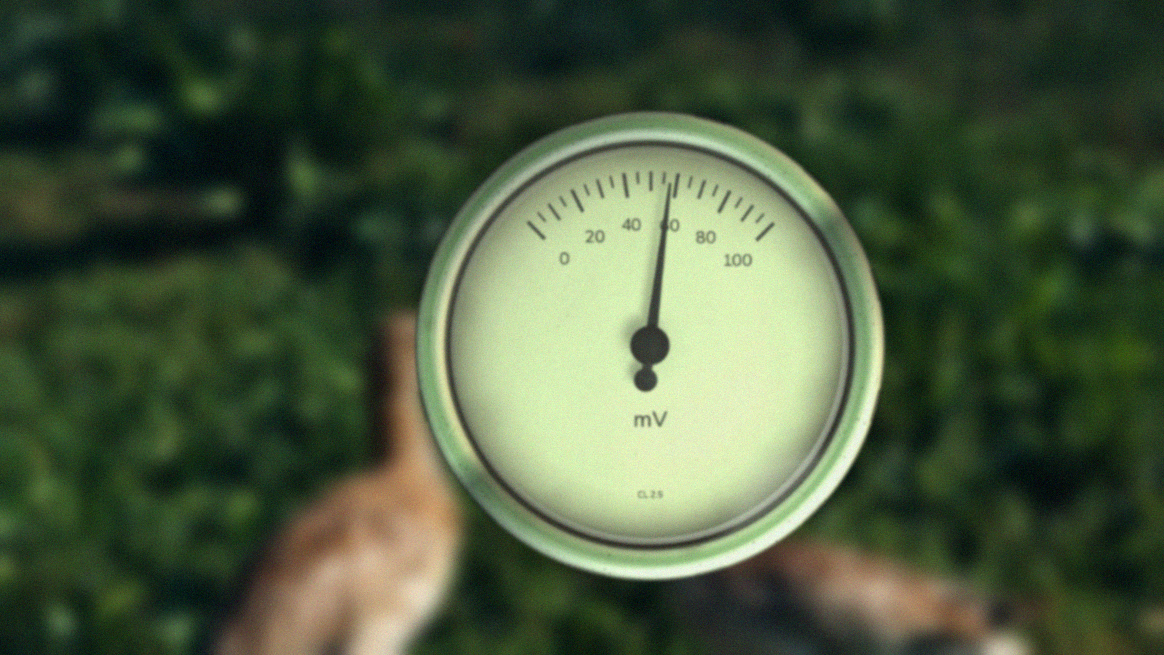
57.5mV
